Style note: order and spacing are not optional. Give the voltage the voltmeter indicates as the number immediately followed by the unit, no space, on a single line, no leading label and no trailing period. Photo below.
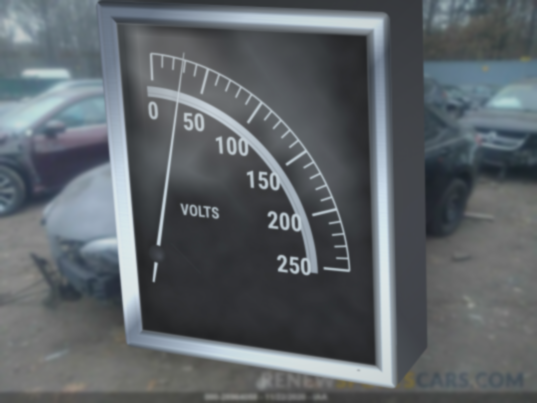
30V
